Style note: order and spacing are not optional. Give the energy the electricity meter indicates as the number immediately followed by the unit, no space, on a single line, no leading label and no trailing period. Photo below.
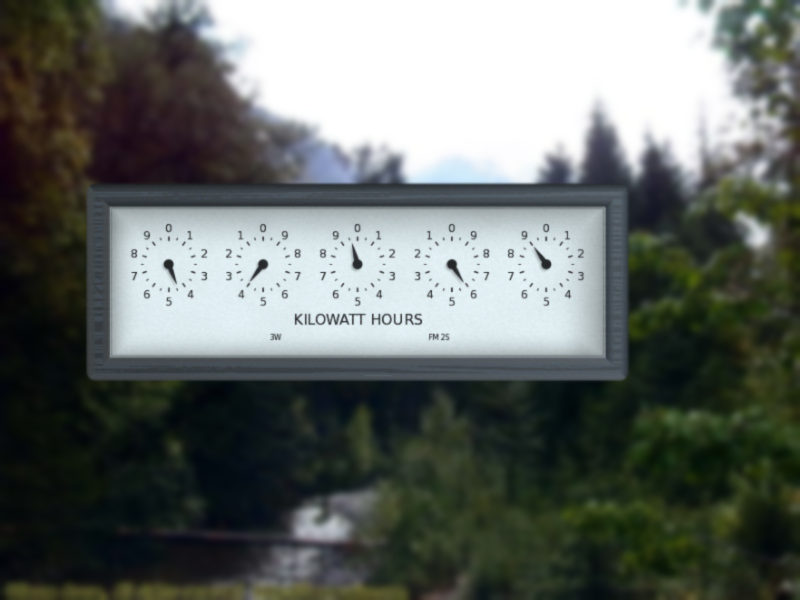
43959kWh
